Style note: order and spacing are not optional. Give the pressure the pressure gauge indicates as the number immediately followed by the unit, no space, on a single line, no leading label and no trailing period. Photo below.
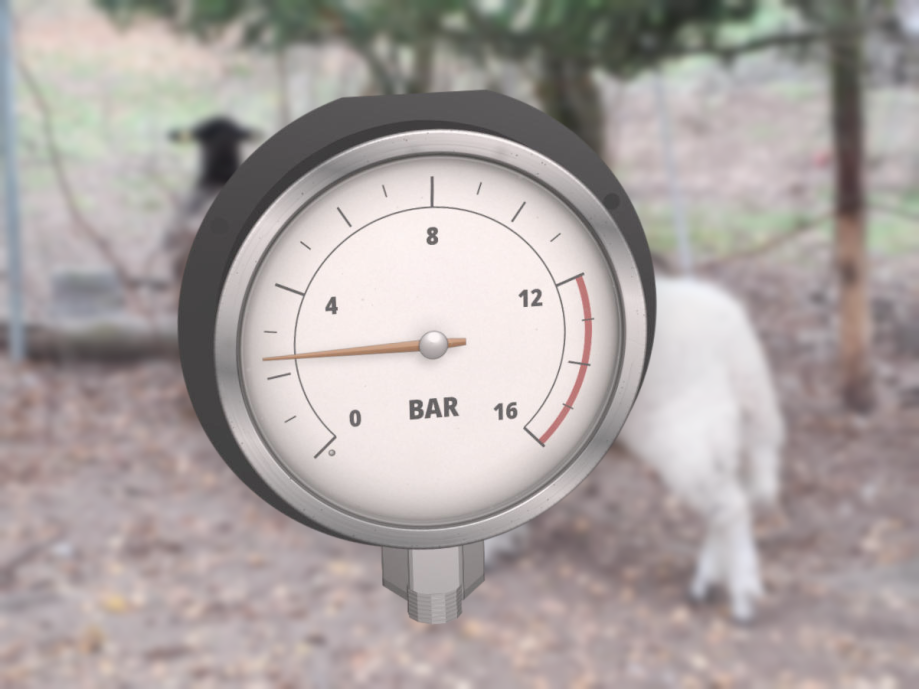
2.5bar
